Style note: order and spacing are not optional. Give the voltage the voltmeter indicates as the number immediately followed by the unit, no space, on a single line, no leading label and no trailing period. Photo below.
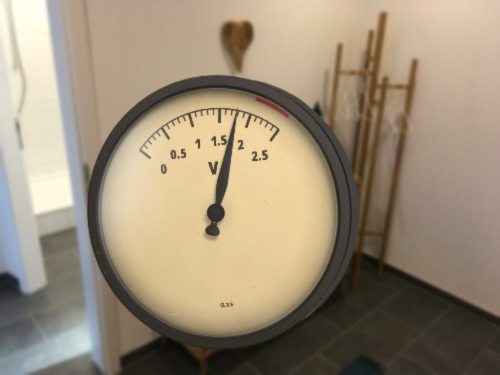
1.8V
